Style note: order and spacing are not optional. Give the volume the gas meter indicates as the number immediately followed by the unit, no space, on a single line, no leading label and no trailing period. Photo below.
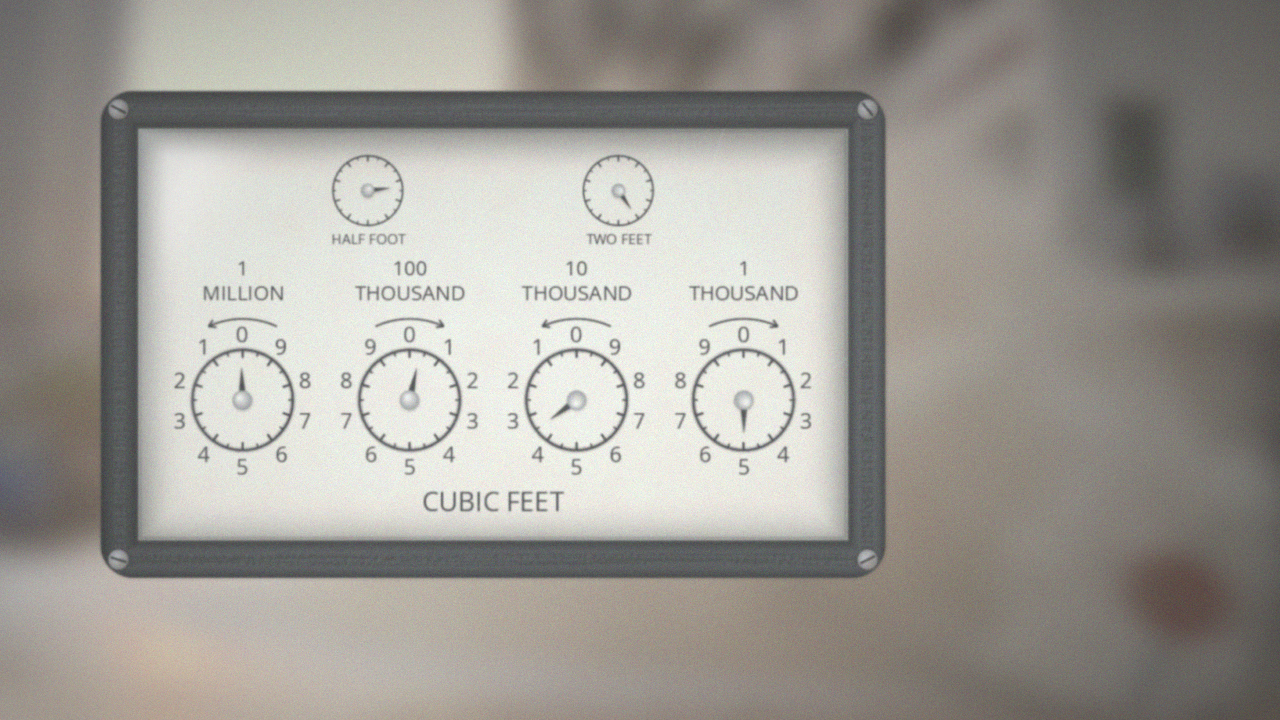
3500ft³
